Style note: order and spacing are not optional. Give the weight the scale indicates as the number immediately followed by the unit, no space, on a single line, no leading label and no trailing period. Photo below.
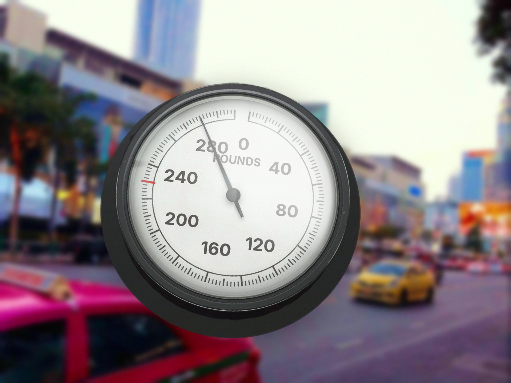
280lb
